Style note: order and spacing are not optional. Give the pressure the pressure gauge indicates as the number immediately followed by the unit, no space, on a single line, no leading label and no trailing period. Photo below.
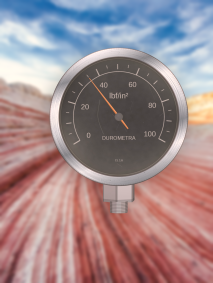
35psi
